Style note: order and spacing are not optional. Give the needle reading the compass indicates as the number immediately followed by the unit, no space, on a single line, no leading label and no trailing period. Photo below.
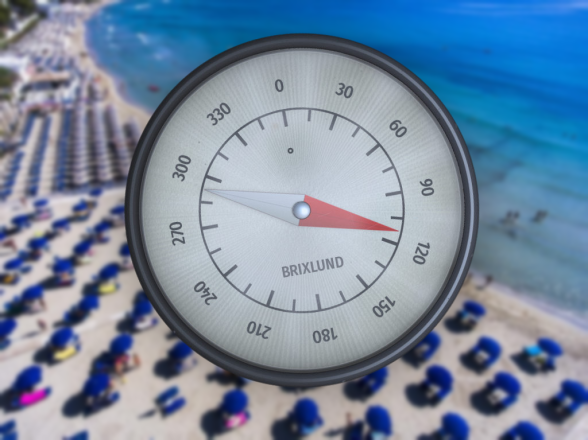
112.5°
